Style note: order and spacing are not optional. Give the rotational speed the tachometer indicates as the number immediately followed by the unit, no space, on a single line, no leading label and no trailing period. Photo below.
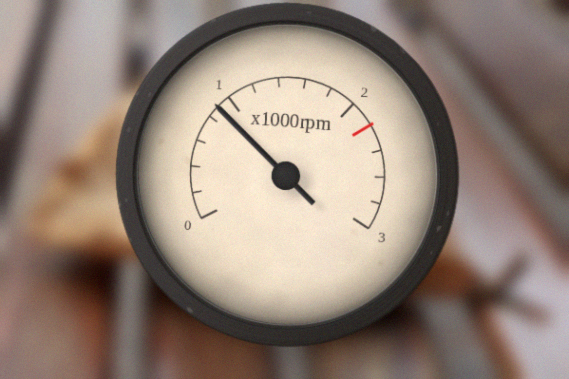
900rpm
